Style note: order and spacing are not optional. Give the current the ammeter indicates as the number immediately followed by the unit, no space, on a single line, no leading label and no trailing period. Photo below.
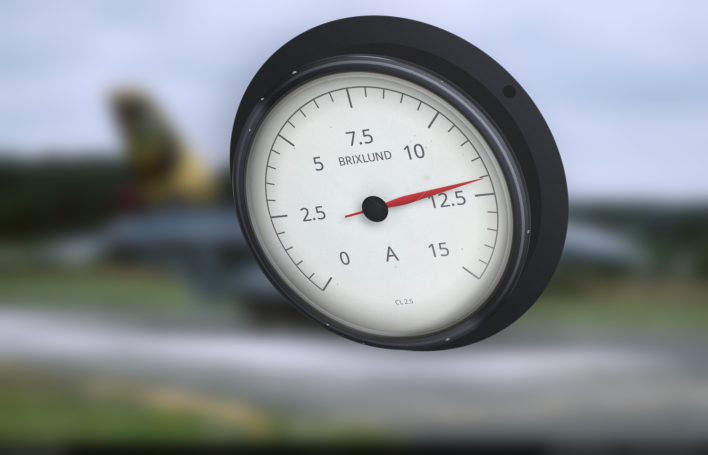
12A
